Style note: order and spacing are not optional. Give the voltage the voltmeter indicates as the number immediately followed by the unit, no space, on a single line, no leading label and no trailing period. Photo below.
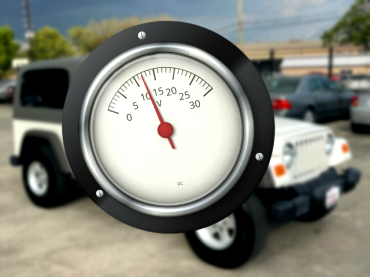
12V
